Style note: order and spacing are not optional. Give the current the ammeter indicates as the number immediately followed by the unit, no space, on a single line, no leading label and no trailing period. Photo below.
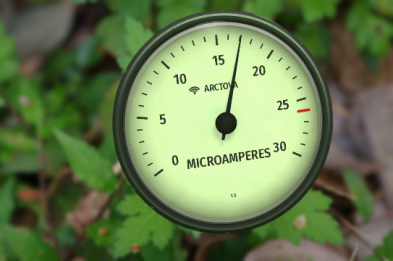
17µA
